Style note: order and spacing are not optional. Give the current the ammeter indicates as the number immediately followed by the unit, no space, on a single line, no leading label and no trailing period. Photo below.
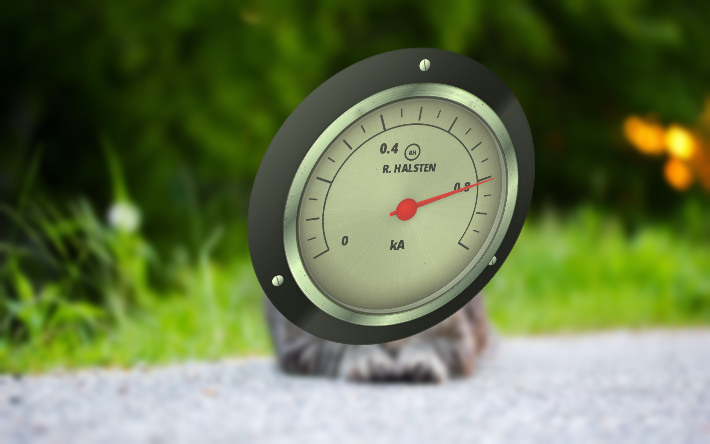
0.8kA
